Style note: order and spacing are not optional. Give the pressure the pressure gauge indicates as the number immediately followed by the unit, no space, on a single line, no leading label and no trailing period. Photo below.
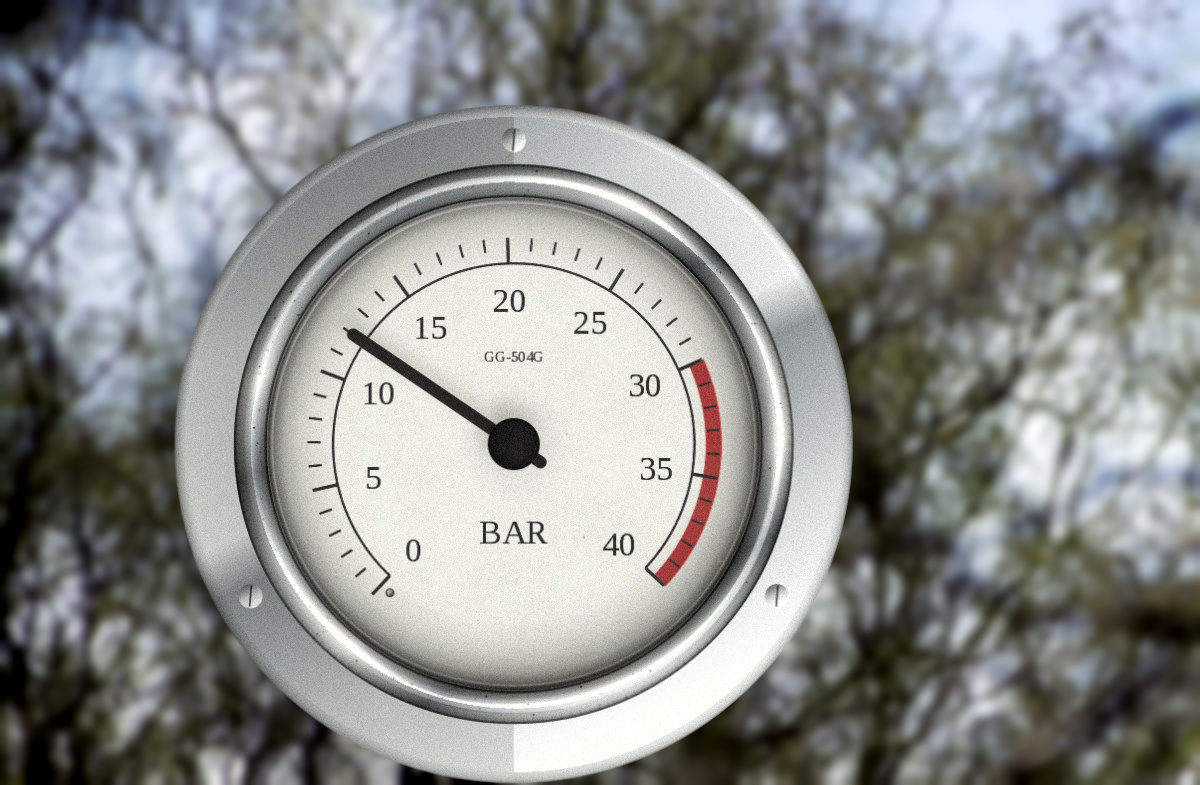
12bar
